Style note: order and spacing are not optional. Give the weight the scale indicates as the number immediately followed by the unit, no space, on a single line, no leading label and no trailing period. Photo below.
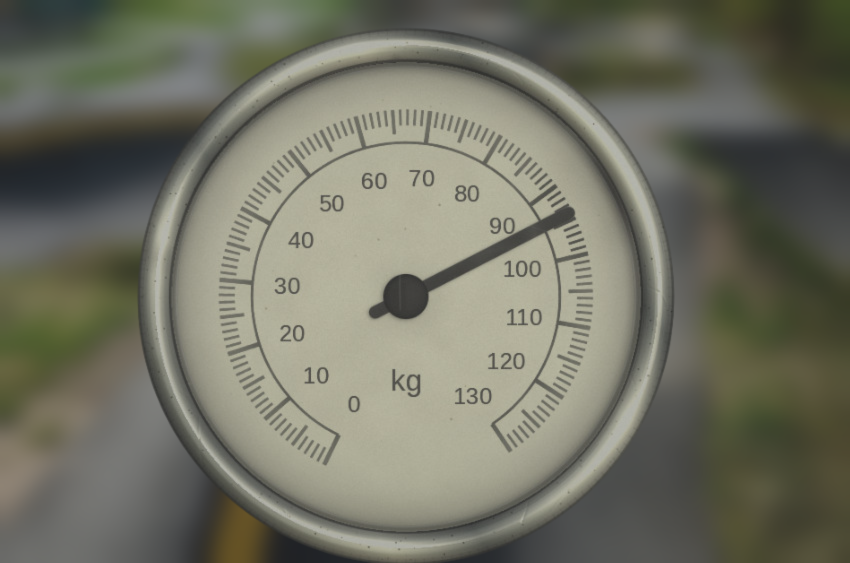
94kg
